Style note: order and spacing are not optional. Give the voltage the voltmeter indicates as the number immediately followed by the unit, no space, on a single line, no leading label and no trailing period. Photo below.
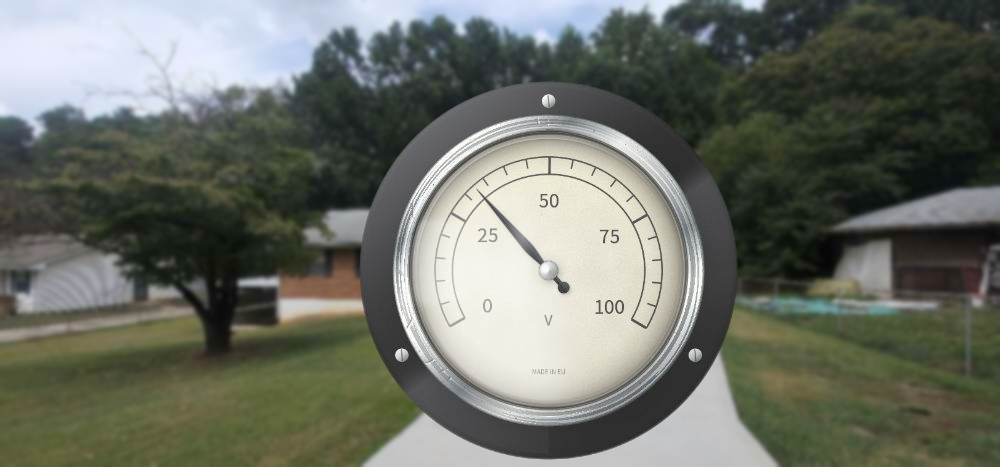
32.5V
